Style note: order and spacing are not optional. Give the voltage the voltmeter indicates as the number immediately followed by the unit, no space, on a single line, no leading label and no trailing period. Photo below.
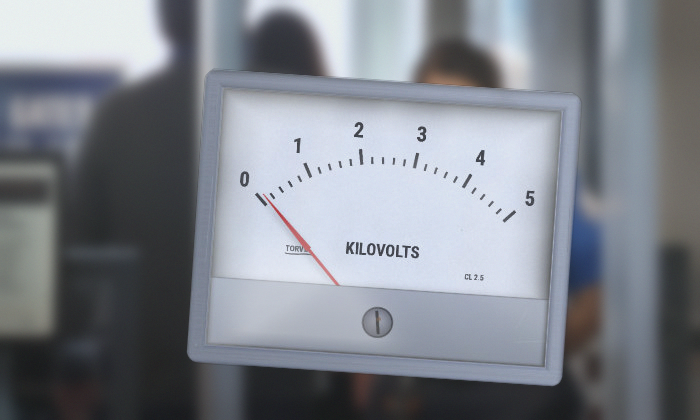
0.1kV
